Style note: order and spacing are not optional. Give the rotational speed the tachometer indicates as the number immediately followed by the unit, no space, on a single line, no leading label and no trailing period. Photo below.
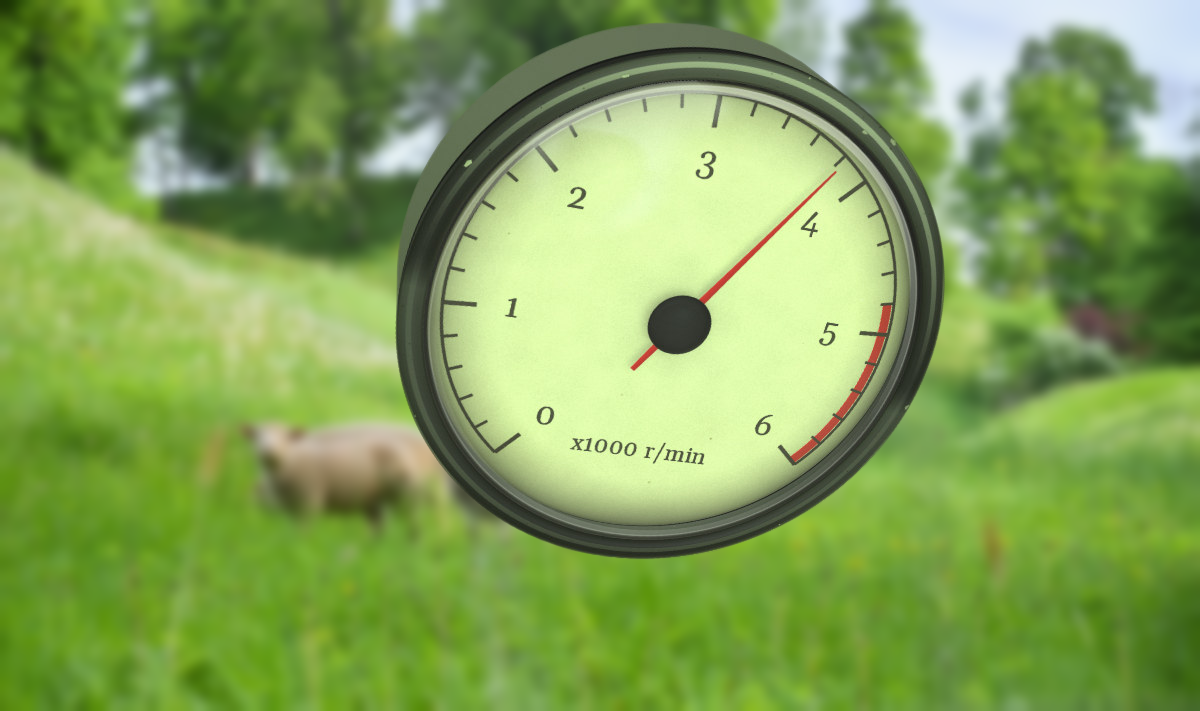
3800rpm
